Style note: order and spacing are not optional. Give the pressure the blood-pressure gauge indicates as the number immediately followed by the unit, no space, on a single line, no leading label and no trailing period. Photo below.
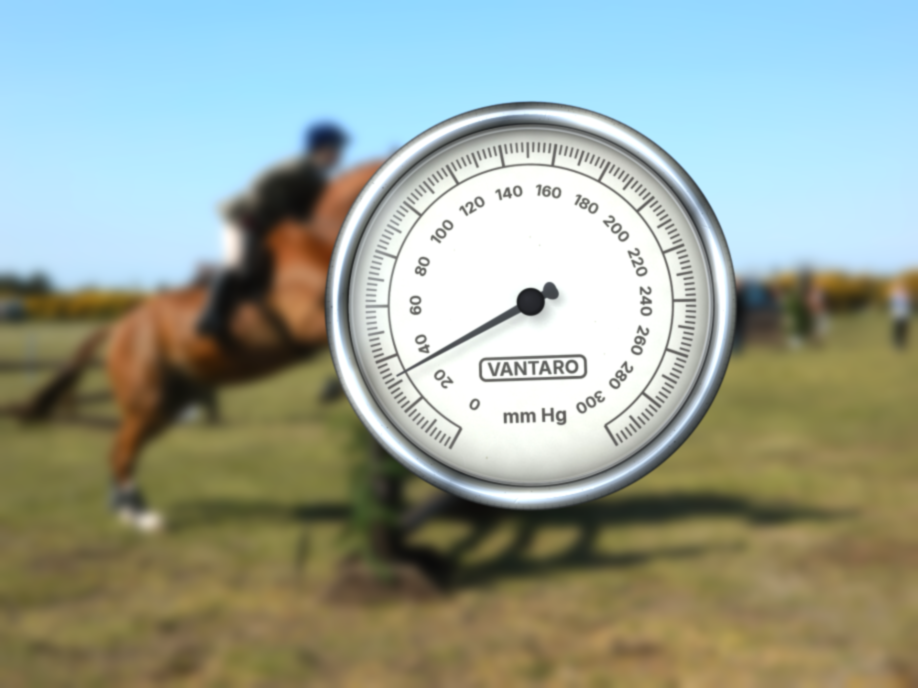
32mmHg
